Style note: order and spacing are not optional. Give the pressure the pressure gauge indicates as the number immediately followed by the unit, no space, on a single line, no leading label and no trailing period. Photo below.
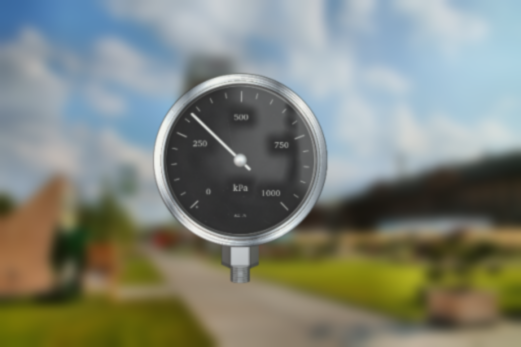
325kPa
